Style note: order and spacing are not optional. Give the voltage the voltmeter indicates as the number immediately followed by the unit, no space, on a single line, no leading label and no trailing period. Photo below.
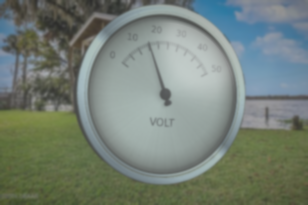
15V
